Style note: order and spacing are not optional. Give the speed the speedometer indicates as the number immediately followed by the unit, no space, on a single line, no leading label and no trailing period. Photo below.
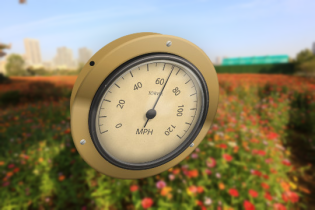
65mph
